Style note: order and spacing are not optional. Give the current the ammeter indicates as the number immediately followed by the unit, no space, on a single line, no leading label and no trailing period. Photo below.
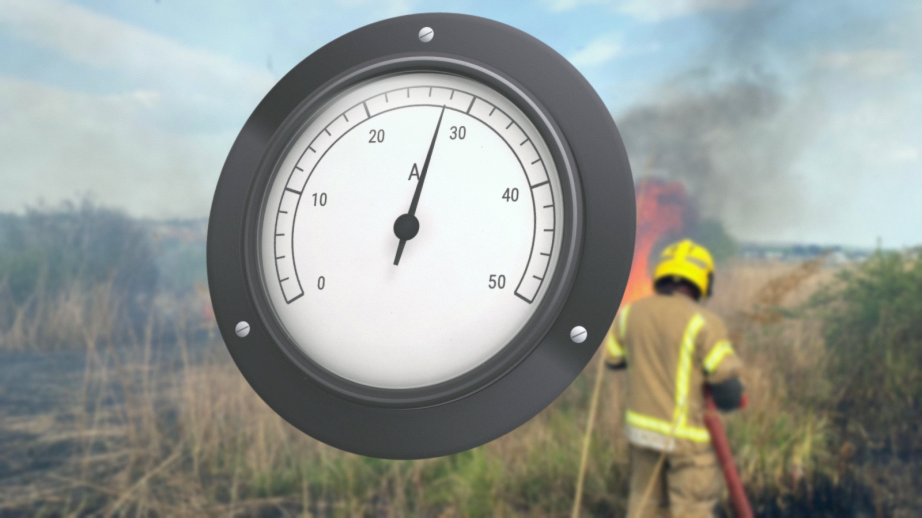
28A
